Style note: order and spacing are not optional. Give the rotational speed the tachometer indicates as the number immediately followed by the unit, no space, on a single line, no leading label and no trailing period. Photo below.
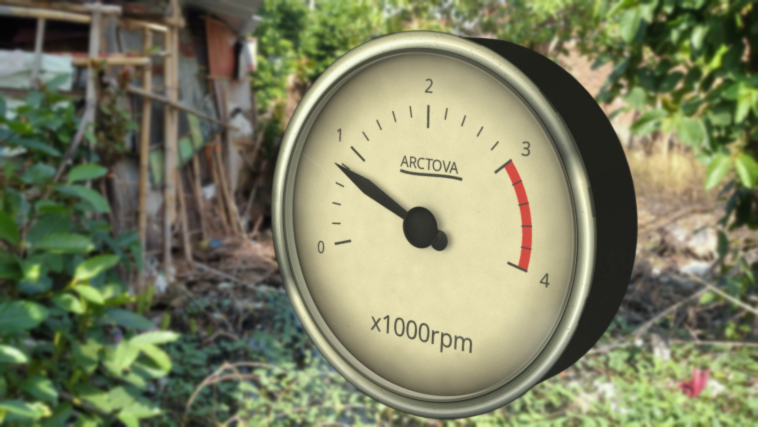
800rpm
